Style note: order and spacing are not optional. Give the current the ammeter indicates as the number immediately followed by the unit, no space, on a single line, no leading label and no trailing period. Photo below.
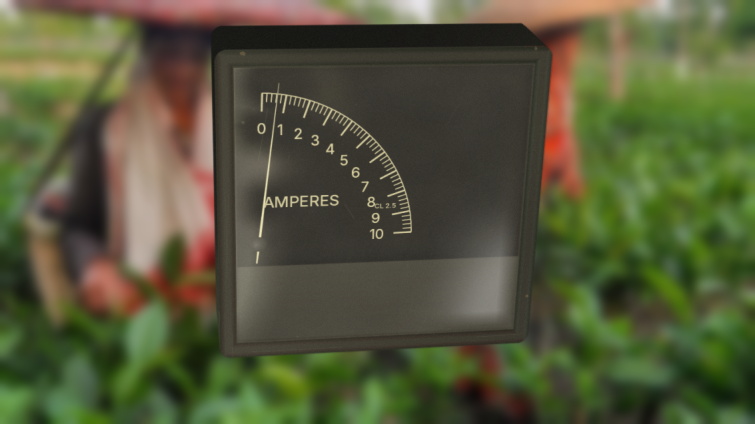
0.6A
